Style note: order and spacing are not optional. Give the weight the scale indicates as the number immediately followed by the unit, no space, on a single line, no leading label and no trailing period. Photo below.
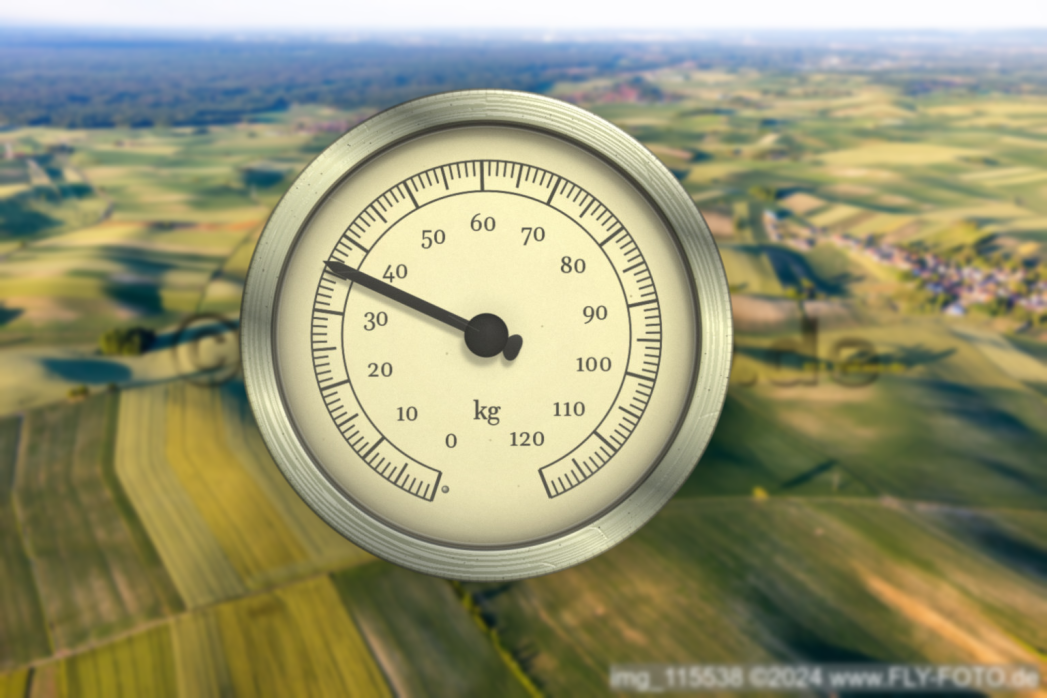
36kg
